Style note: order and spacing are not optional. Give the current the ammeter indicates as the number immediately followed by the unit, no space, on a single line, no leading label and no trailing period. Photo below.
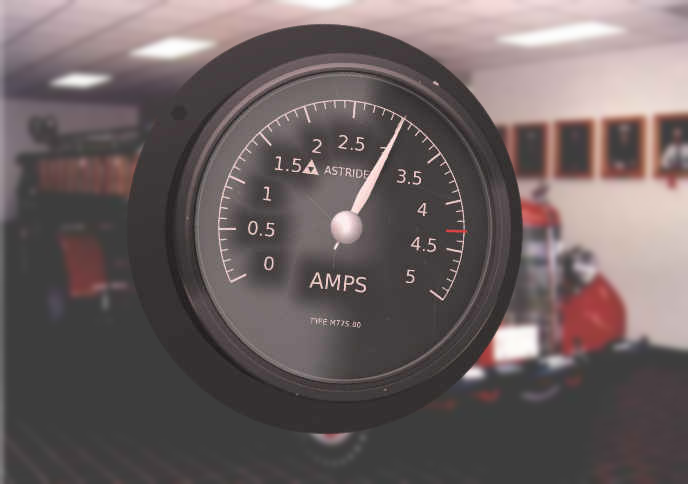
3A
